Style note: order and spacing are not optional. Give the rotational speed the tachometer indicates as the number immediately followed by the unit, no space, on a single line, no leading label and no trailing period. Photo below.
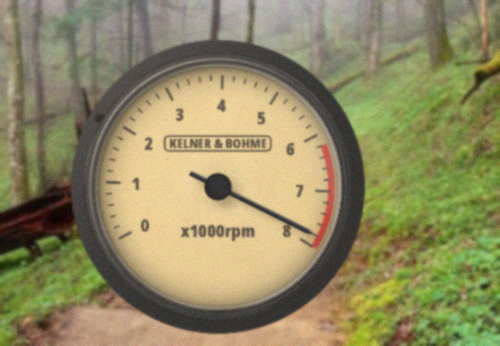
7800rpm
